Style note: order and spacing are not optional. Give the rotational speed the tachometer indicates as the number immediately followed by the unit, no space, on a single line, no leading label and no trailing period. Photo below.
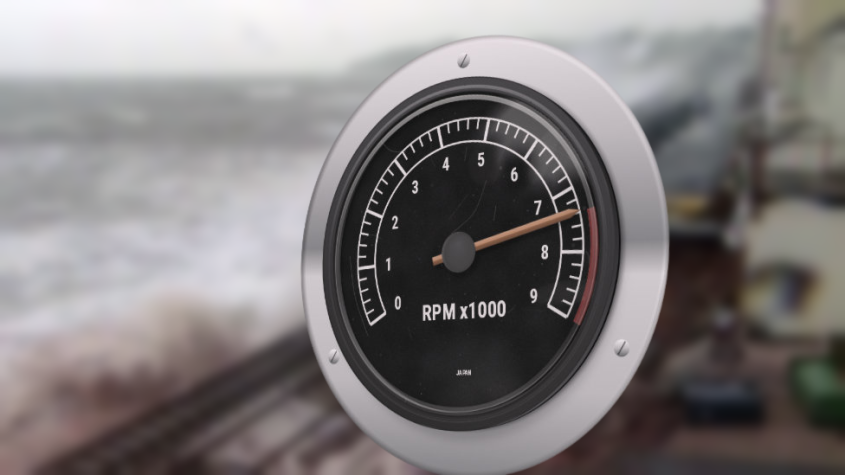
7400rpm
